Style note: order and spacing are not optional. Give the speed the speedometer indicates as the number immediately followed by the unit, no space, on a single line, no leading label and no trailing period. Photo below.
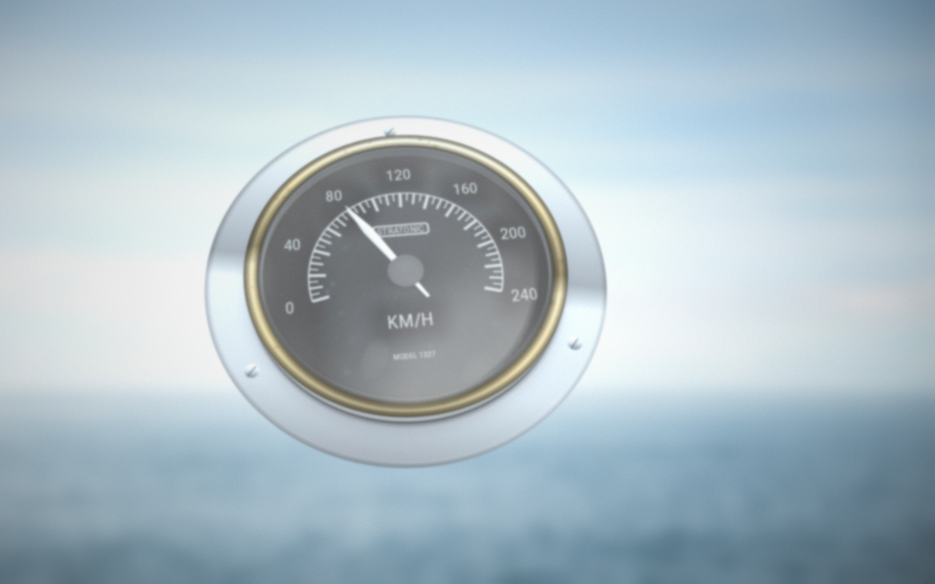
80km/h
